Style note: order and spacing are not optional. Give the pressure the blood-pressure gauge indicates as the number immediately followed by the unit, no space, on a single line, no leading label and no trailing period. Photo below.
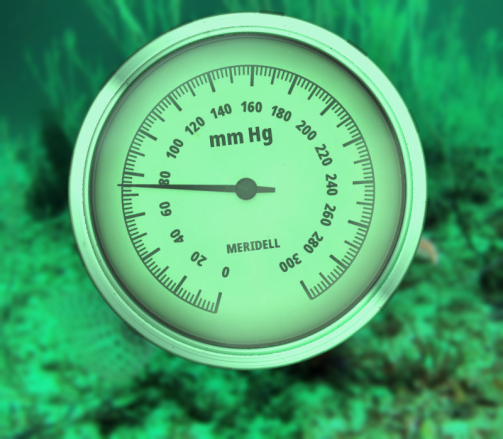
74mmHg
